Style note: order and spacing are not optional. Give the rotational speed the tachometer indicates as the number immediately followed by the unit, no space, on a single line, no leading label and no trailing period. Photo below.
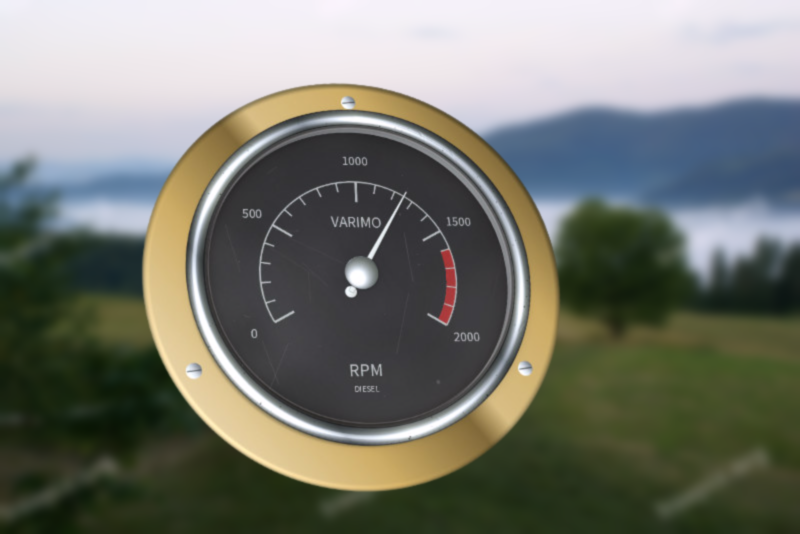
1250rpm
